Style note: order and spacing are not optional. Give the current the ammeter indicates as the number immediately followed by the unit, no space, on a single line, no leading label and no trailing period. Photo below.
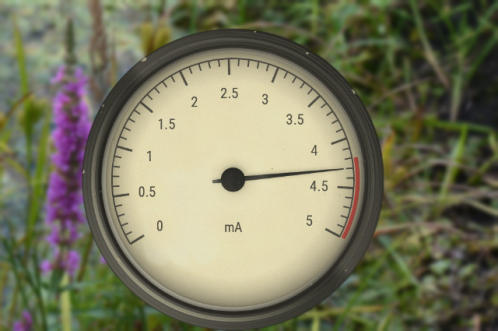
4.3mA
